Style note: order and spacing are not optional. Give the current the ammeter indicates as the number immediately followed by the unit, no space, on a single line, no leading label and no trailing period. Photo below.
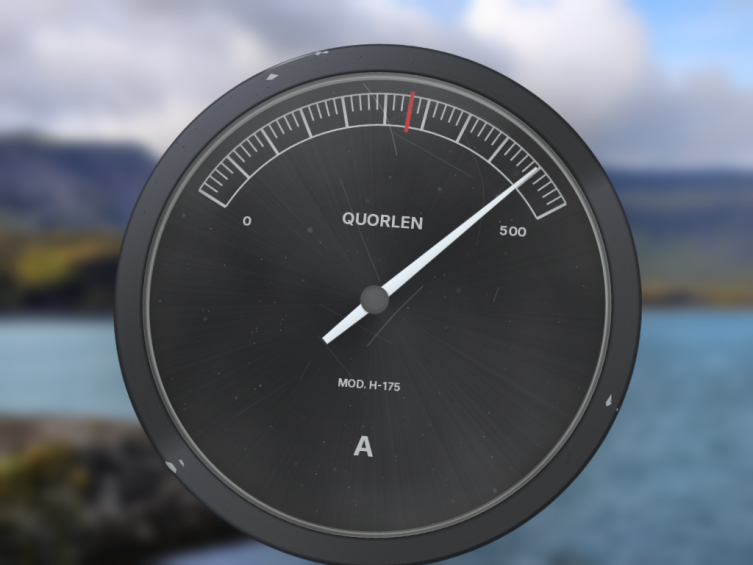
450A
